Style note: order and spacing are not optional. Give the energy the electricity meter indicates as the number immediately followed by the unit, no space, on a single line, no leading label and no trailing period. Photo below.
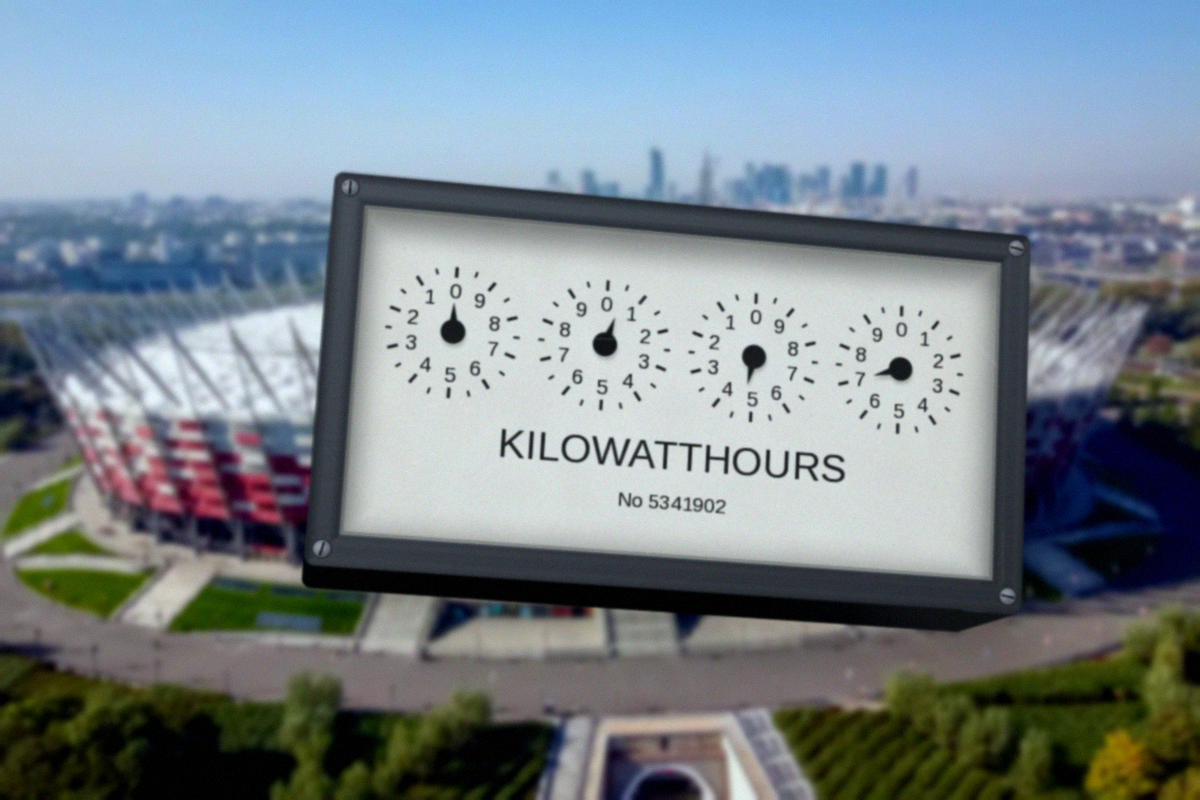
47kWh
